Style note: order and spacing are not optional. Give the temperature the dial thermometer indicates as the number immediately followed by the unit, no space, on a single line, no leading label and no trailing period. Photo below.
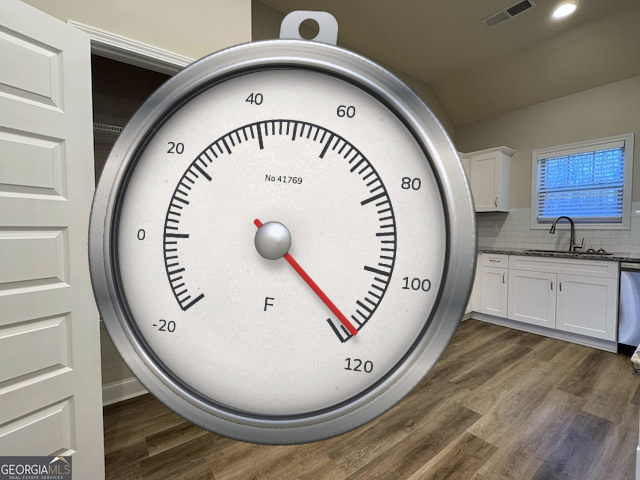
116°F
